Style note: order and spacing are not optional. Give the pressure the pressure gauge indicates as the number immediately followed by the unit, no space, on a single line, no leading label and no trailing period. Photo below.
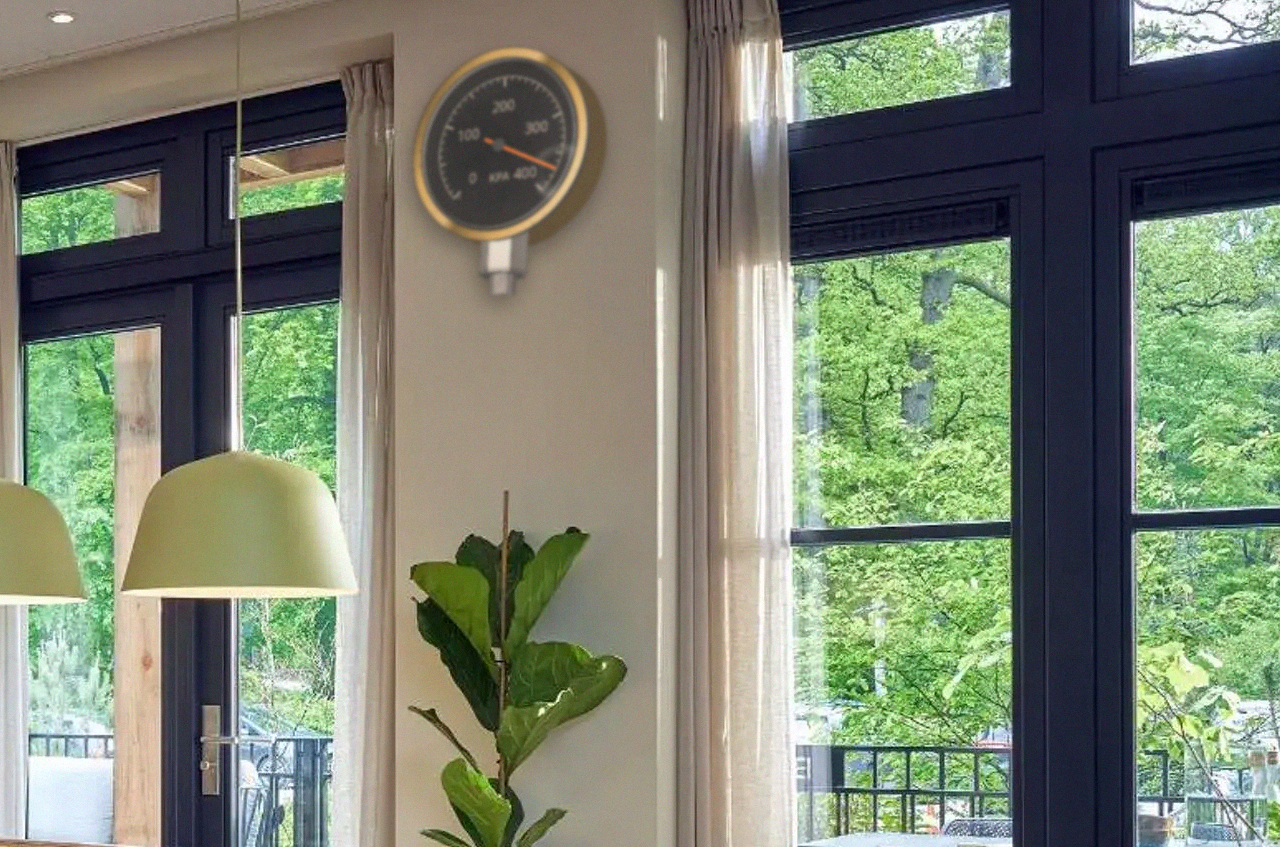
370kPa
